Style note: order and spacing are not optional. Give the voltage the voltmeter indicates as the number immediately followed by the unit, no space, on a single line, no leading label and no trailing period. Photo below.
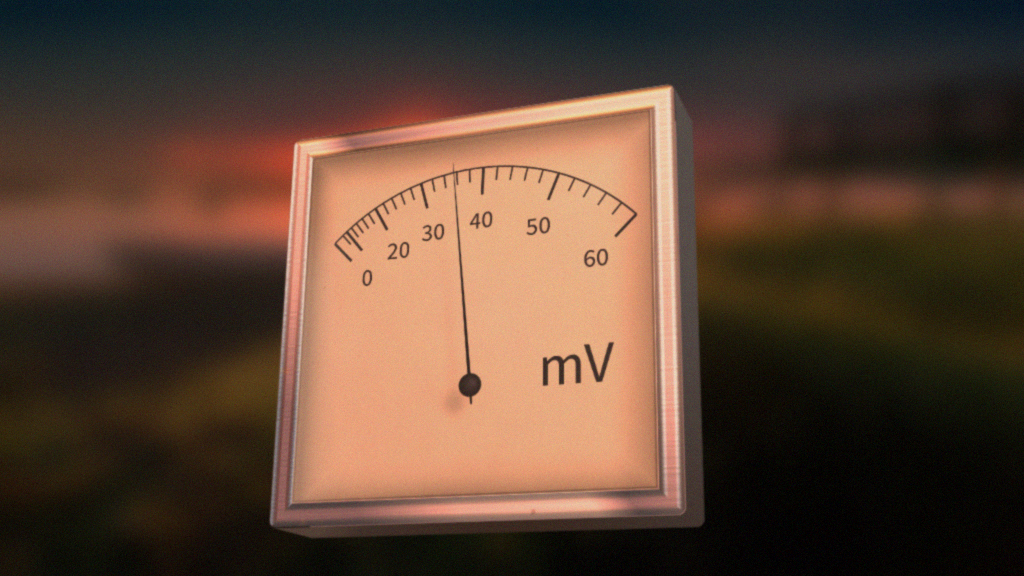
36mV
